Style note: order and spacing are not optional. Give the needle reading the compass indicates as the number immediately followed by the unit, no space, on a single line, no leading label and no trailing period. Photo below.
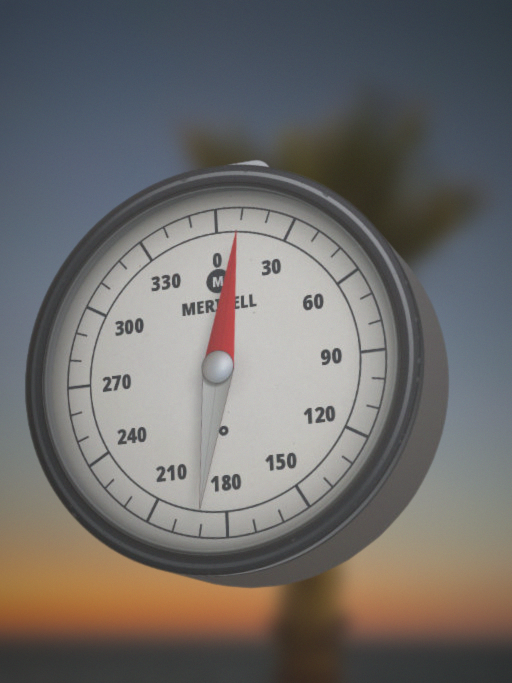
10°
